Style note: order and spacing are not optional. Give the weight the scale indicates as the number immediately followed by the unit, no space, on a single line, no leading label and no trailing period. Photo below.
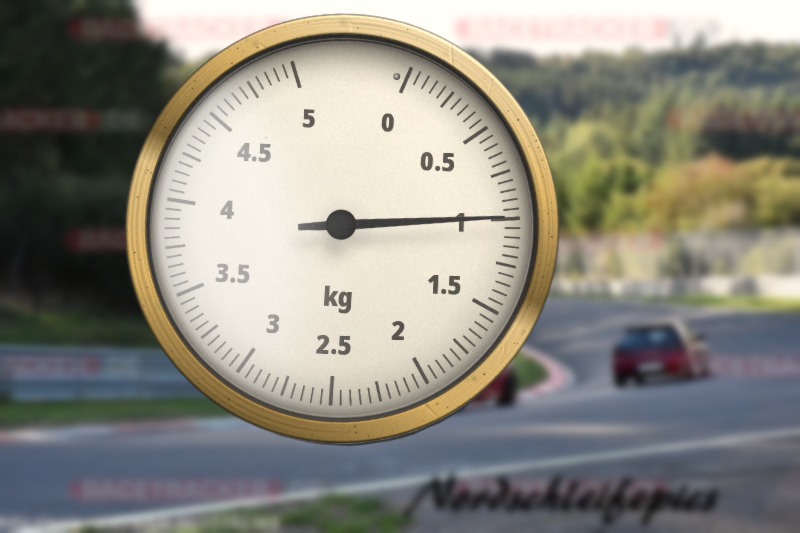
1kg
